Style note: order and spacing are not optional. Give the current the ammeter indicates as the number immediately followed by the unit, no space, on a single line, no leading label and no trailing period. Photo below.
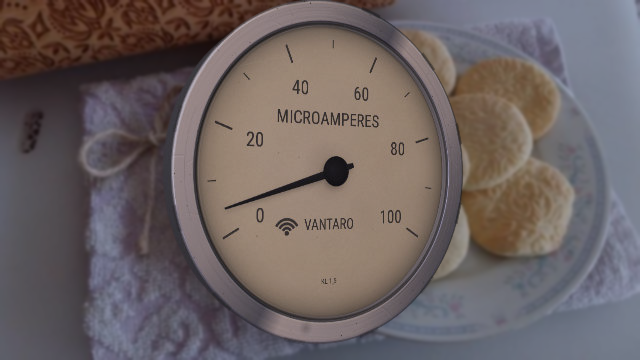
5µA
